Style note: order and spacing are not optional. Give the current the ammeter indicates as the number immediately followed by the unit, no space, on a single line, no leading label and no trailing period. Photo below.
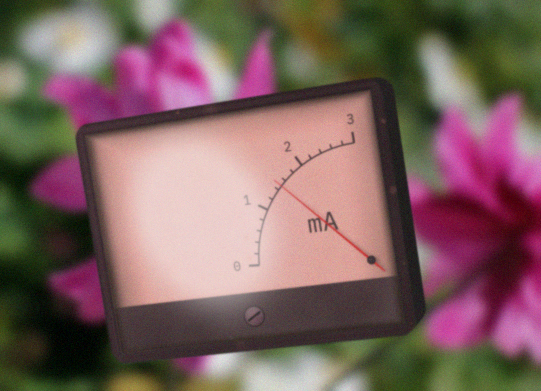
1.5mA
